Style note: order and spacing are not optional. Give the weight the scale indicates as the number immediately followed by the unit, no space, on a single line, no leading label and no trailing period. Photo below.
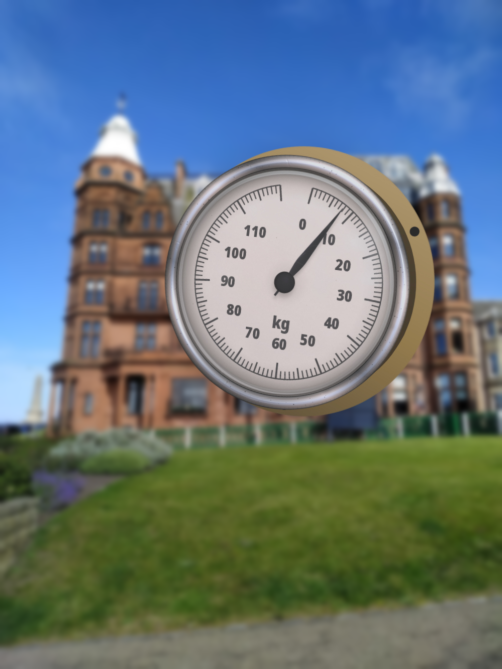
8kg
